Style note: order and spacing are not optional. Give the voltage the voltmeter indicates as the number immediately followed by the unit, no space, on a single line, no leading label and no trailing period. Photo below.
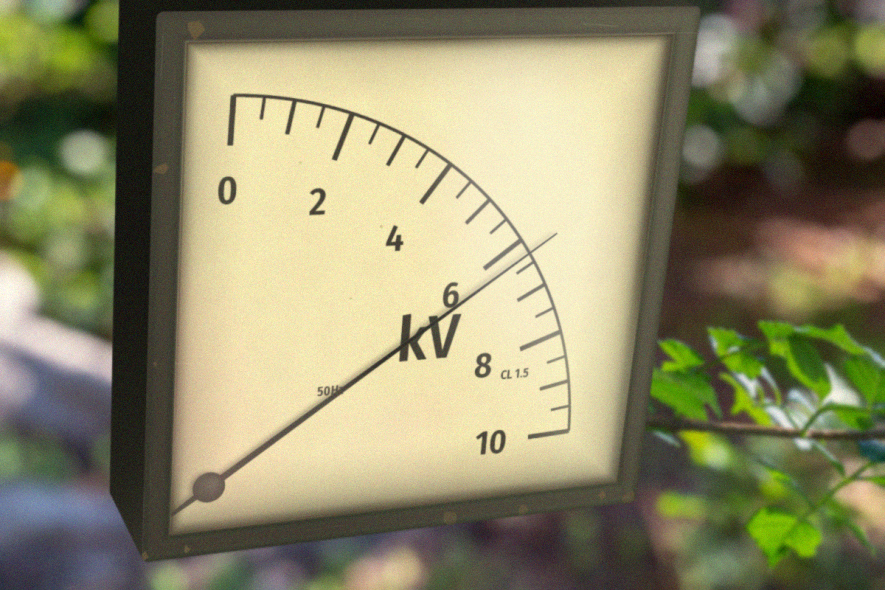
6.25kV
